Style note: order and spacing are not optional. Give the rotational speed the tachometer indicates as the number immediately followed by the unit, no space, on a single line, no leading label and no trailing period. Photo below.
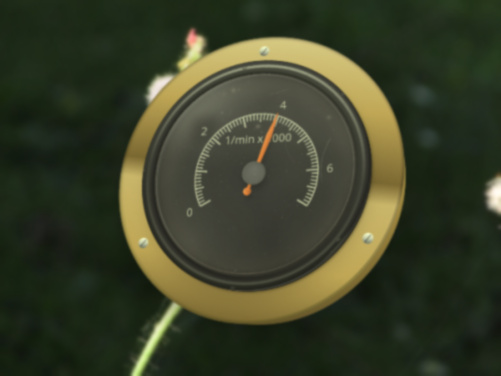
4000rpm
